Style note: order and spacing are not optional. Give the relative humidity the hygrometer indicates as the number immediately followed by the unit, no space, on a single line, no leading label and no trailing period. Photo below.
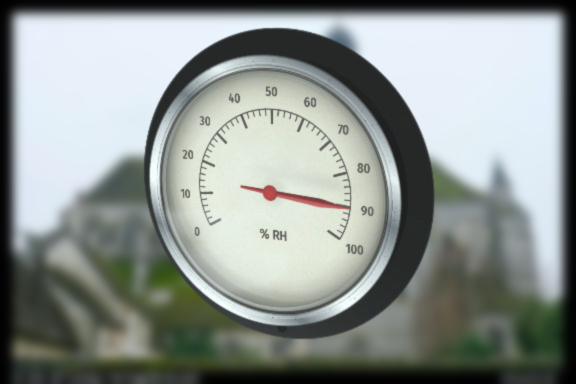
90%
